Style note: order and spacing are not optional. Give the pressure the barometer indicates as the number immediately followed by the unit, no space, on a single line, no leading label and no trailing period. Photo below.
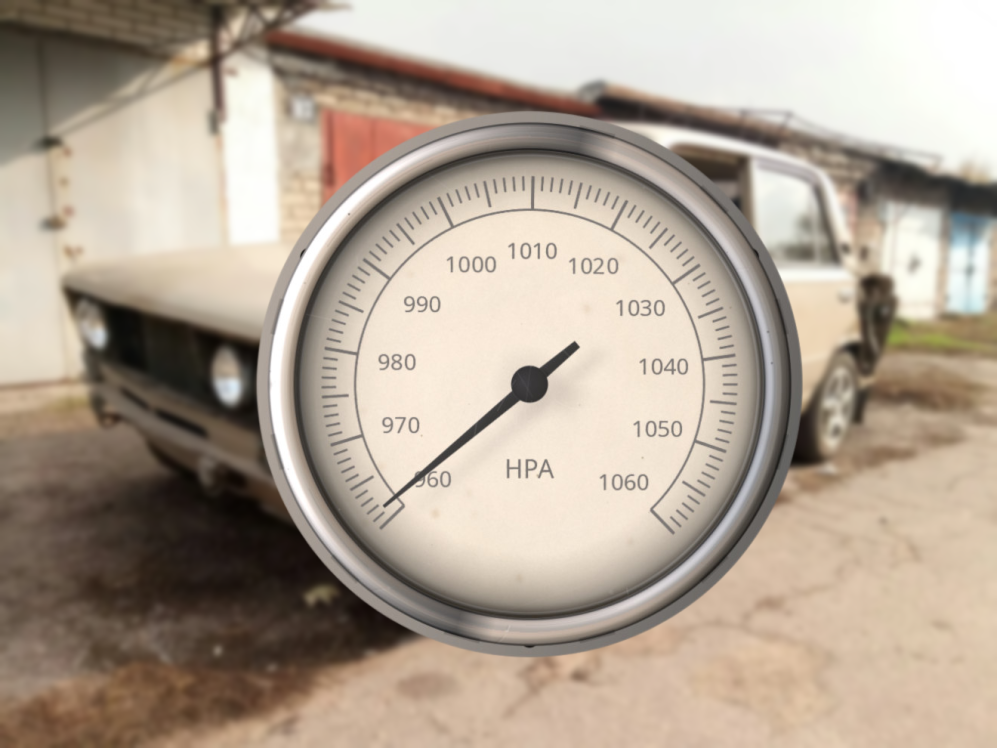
961.5hPa
